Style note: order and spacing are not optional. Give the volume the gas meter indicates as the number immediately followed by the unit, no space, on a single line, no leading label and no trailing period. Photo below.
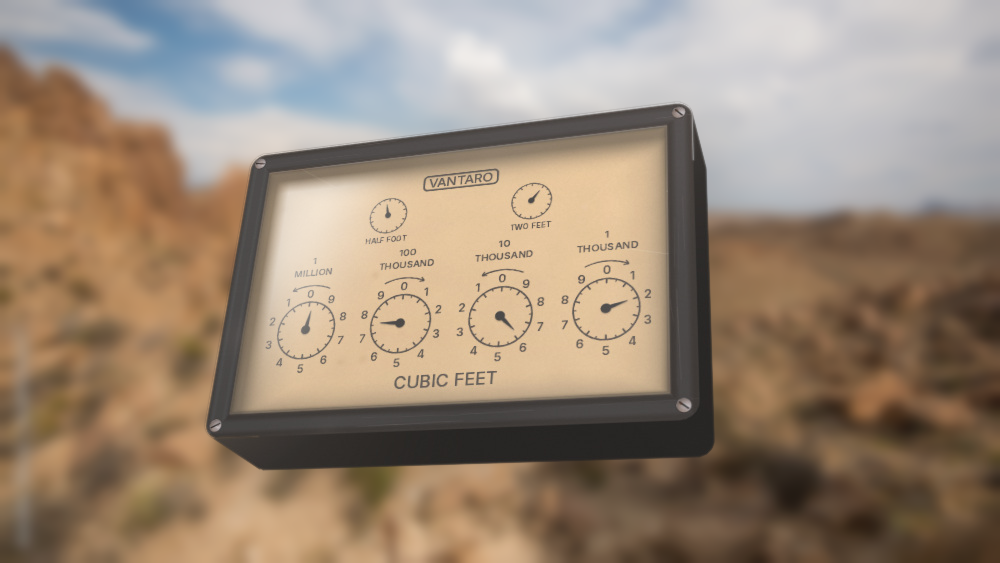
976200ft³
